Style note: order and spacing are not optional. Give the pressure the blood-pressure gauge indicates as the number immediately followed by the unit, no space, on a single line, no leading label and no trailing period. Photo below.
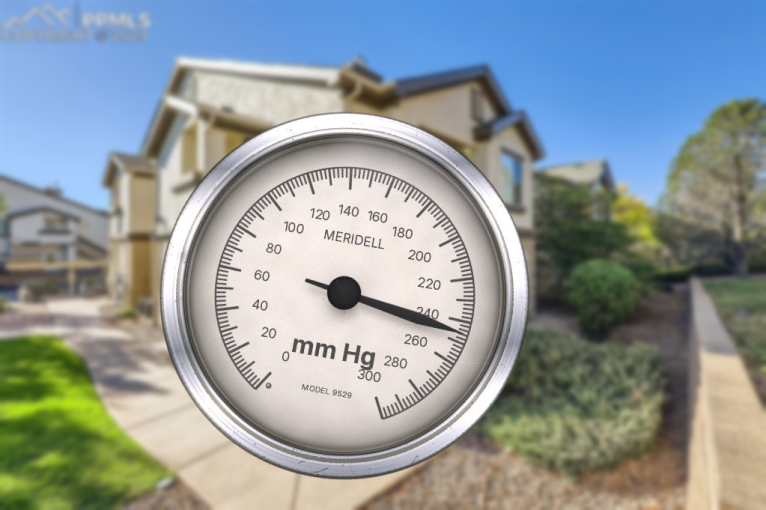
246mmHg
